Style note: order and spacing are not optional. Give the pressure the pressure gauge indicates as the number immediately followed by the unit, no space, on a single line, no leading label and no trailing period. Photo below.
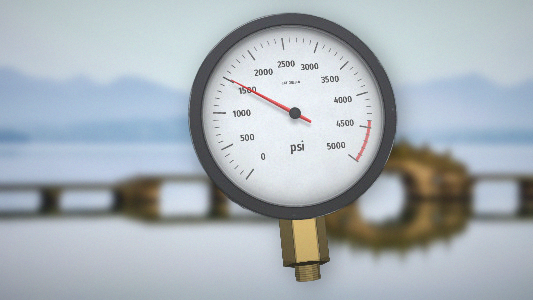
1500psi
